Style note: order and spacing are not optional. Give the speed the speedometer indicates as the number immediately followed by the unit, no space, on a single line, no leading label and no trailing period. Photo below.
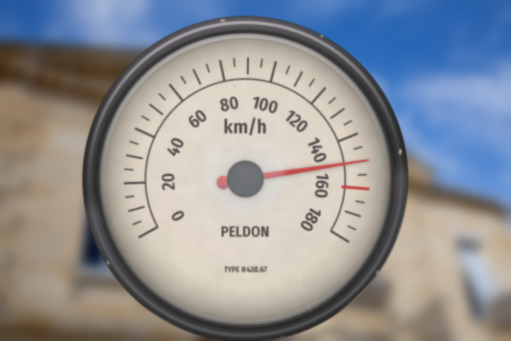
150km/h
